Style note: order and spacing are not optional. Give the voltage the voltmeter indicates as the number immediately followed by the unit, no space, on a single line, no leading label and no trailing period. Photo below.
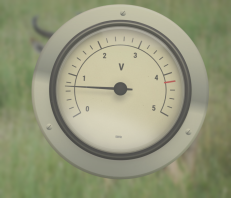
0.7V
